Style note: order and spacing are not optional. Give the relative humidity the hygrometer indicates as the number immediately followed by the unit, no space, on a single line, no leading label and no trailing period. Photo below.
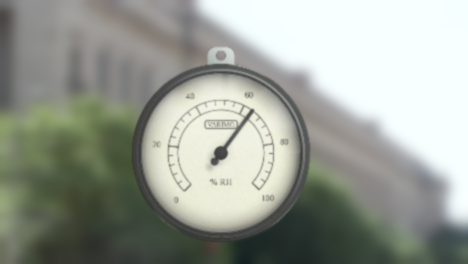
64%
